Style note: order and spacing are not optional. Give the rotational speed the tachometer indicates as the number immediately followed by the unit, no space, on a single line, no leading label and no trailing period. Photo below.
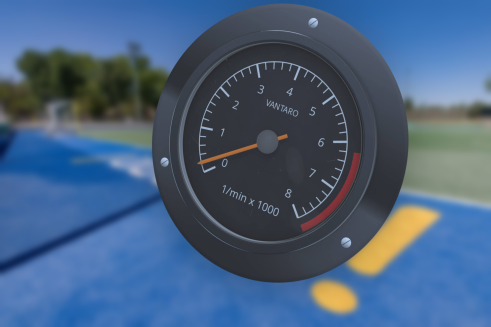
200rpm
